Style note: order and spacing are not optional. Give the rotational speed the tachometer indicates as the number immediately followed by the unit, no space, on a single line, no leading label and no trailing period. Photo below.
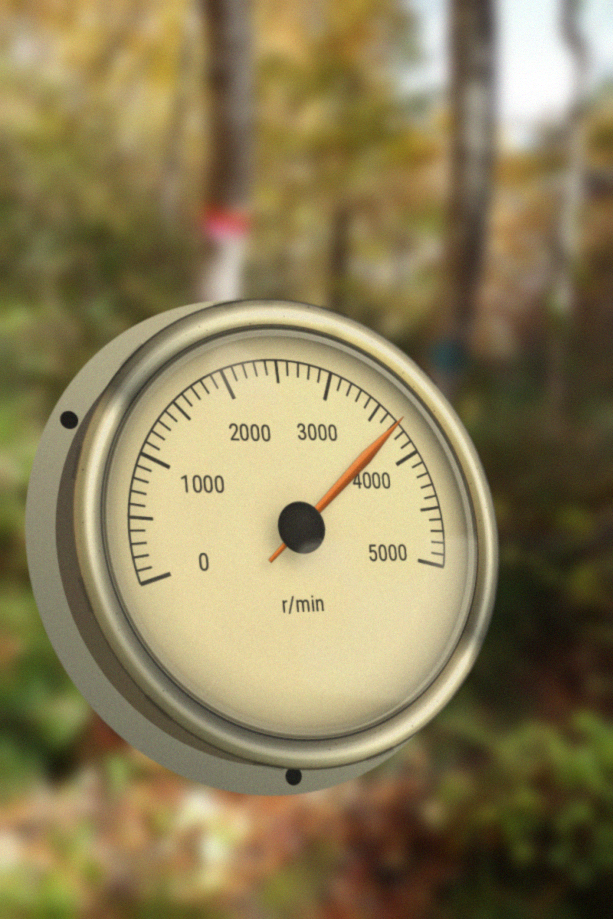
3700rpm
